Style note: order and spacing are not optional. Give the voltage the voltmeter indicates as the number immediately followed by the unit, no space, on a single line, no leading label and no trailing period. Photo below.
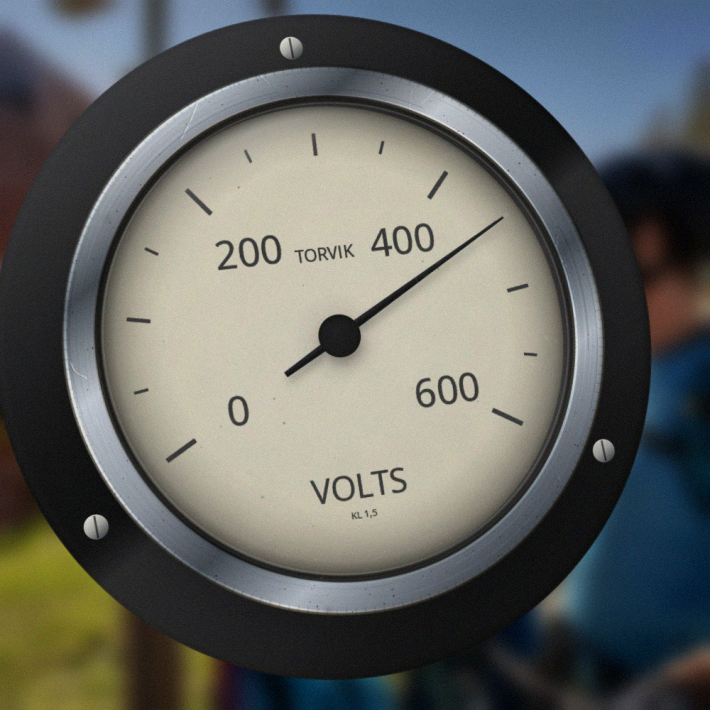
450V
